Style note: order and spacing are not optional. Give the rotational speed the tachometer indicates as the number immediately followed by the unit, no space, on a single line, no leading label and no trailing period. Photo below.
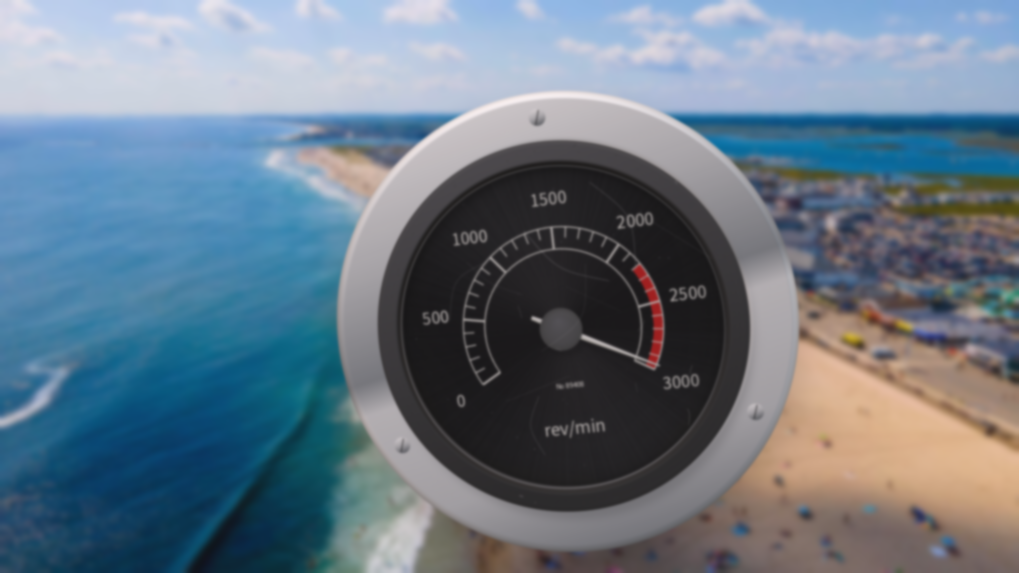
2950rpm
